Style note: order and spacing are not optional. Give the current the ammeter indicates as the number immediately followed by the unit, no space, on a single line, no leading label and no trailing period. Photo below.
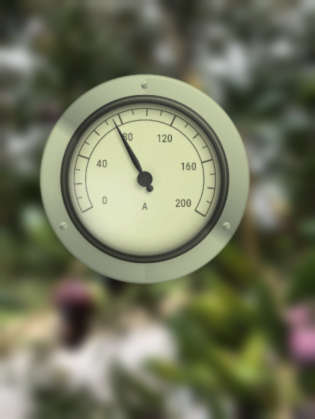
75A
